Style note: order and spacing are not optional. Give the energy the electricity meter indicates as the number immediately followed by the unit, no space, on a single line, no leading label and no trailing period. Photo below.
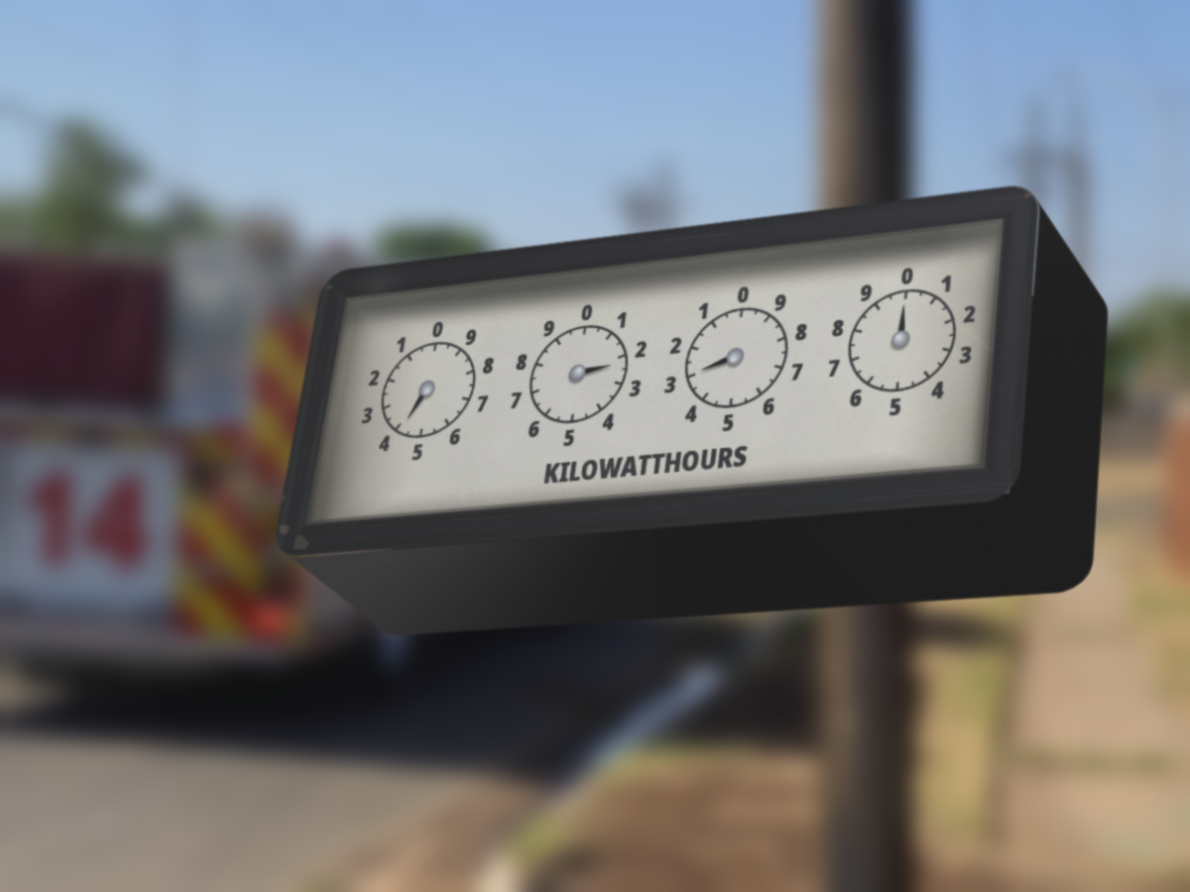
4230kWh
